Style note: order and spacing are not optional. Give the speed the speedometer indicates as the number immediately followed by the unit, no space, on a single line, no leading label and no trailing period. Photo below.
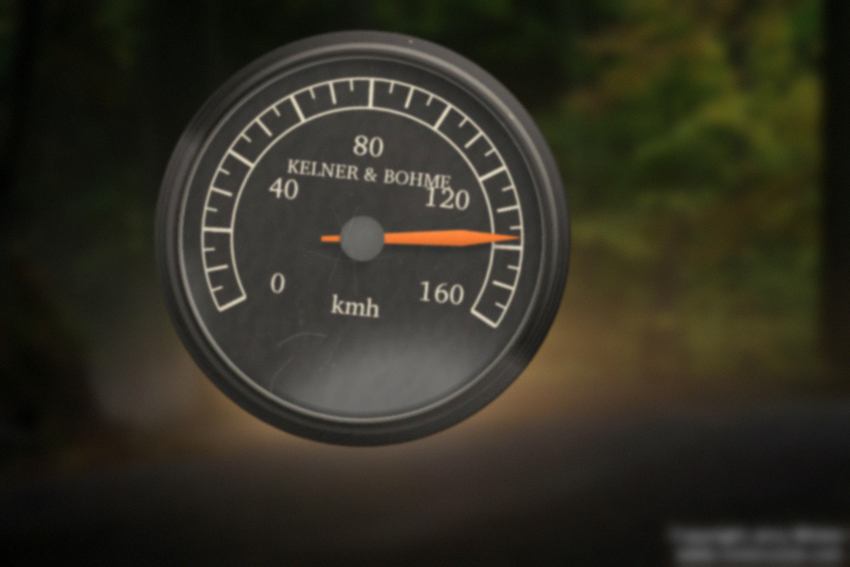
137.5km/h
